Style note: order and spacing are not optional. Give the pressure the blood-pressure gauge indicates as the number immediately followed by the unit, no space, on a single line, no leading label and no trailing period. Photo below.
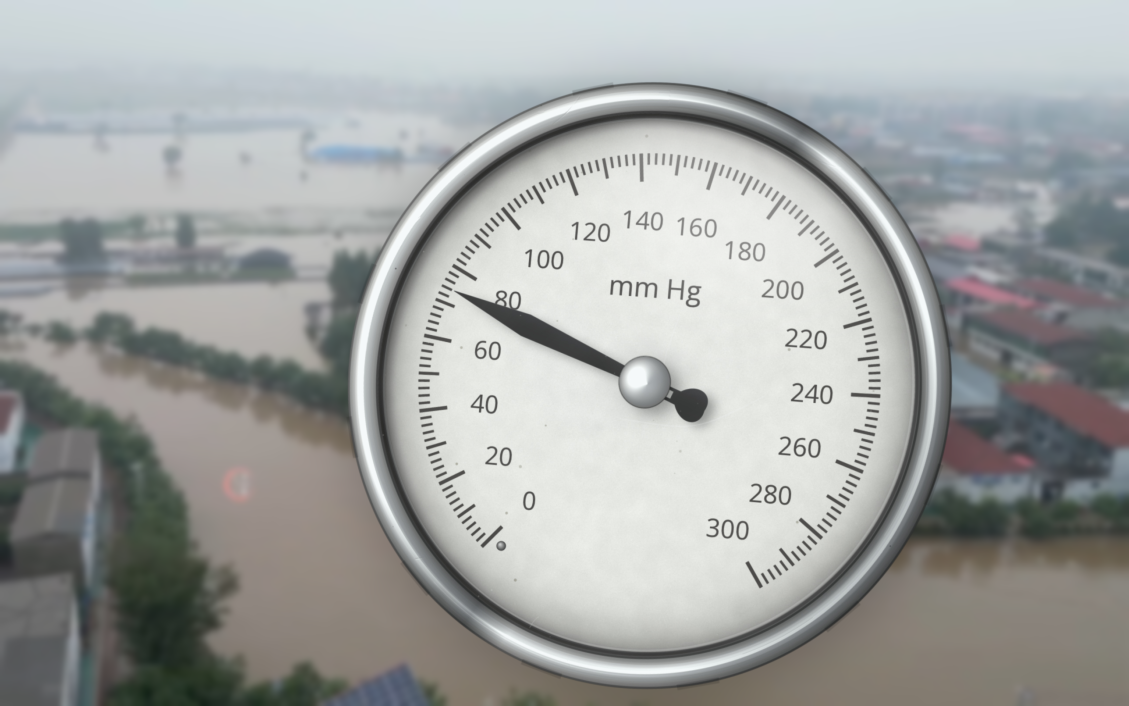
74mmHg
